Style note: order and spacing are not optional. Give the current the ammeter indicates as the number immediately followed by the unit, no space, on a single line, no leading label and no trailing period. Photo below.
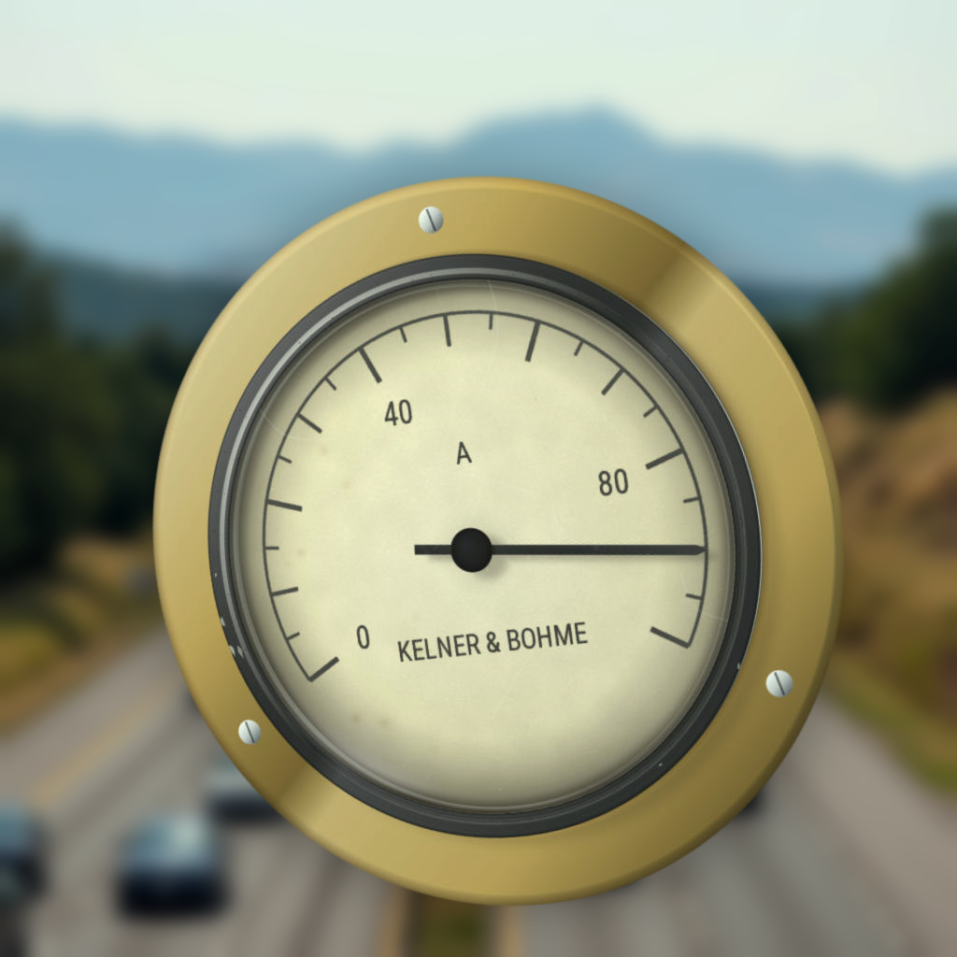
90A
